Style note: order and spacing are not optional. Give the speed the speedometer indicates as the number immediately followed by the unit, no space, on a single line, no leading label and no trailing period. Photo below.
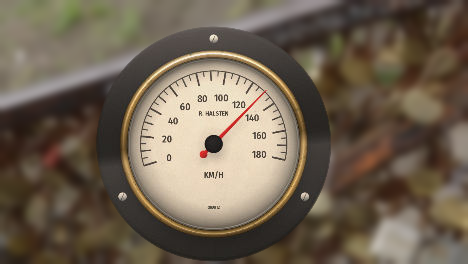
130km/h
